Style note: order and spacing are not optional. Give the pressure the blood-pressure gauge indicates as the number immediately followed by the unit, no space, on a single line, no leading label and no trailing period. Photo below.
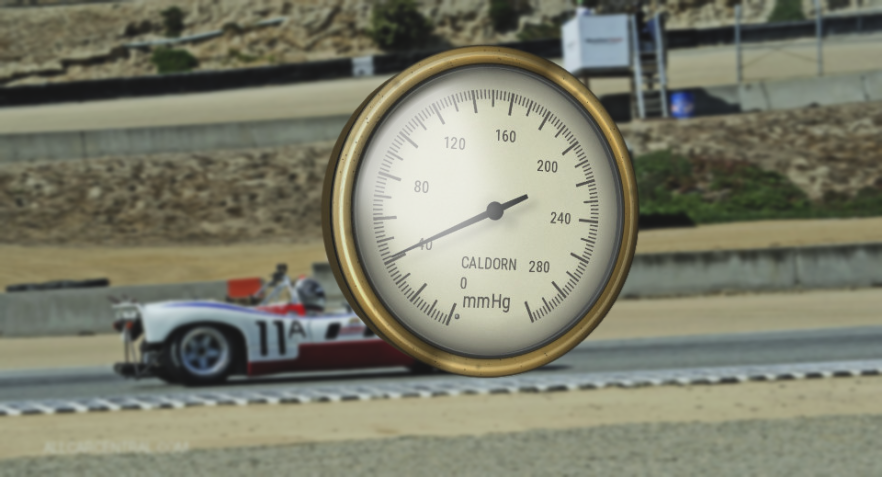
42mmHg
